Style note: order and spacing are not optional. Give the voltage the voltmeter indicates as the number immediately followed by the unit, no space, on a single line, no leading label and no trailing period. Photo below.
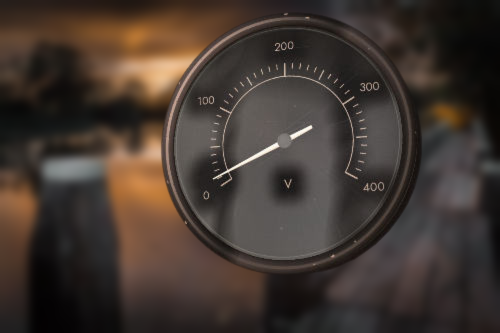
10V
